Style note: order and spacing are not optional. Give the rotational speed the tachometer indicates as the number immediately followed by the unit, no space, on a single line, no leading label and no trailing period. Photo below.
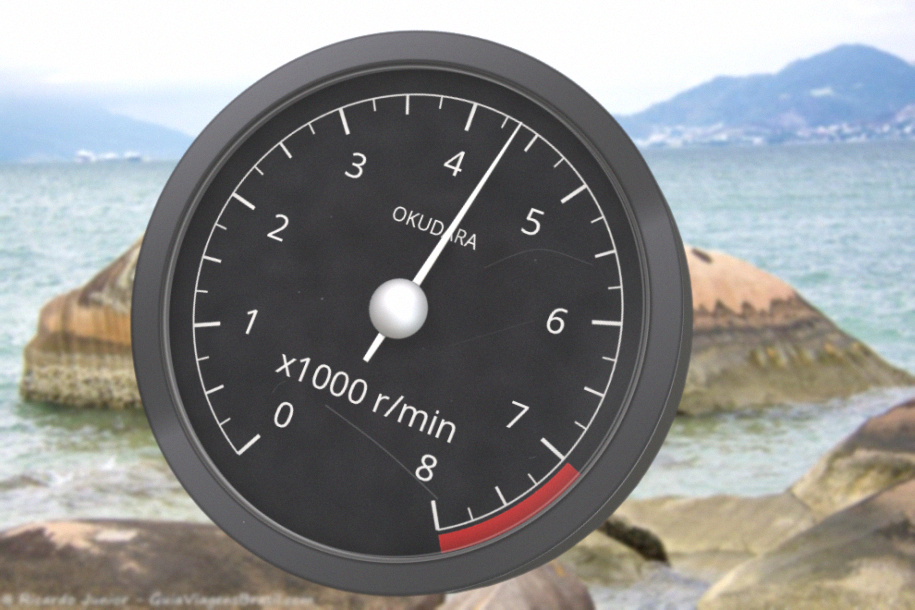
4375rpm
